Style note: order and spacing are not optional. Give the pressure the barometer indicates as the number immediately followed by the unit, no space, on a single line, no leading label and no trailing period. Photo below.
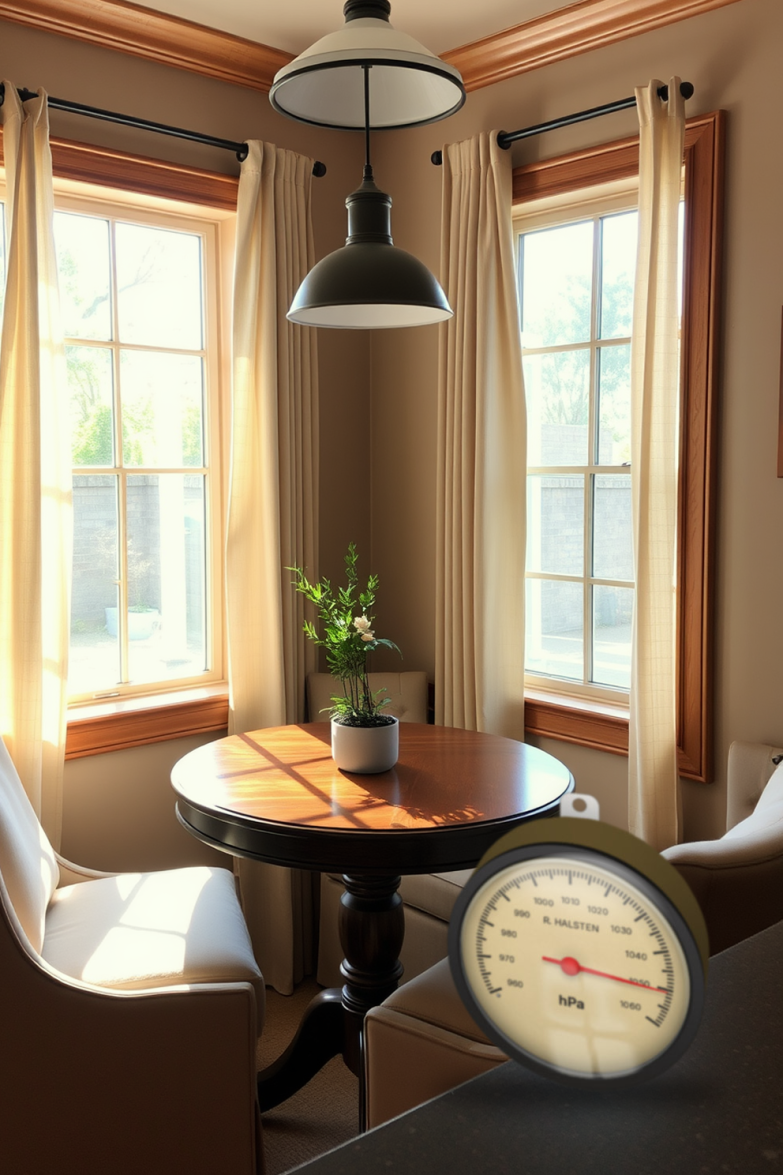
1050hPa
